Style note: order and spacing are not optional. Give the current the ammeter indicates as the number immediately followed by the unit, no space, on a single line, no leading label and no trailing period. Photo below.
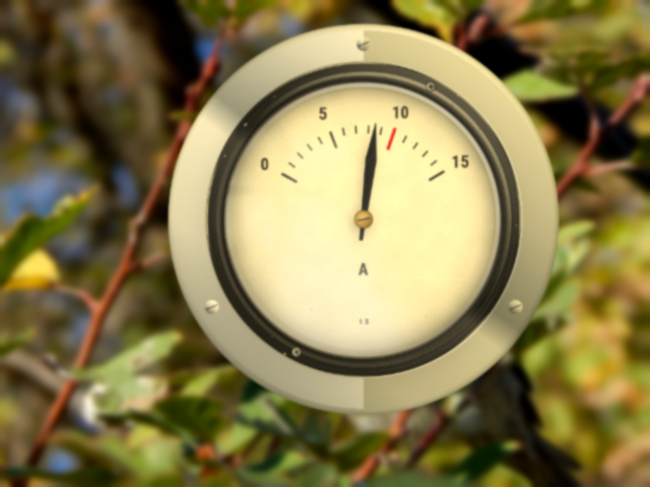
8.5A
